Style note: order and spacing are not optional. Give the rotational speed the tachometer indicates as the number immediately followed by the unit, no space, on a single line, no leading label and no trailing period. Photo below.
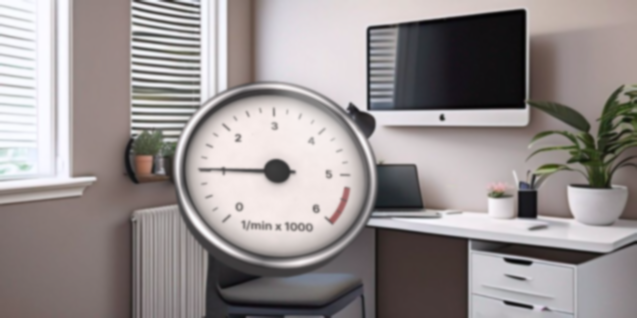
1000rpm
